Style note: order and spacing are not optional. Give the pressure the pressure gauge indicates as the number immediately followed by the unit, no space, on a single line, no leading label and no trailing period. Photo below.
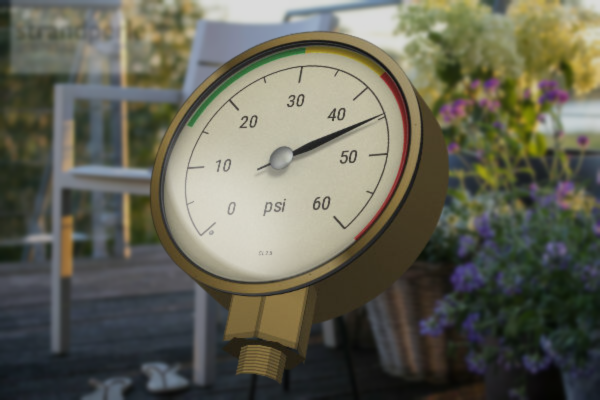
45psi
